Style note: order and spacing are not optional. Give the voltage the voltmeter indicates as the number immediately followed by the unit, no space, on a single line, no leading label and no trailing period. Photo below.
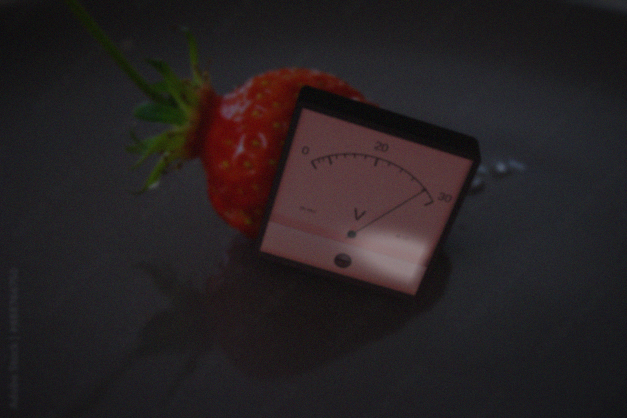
28V
